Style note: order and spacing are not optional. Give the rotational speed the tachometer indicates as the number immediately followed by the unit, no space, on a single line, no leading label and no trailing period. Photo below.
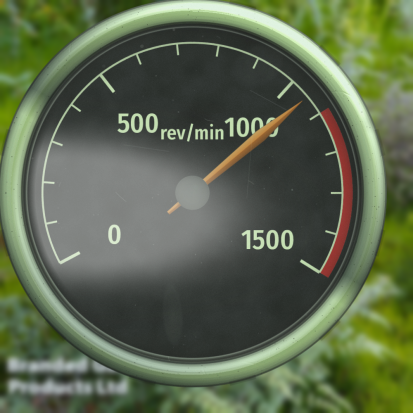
1050rpm
